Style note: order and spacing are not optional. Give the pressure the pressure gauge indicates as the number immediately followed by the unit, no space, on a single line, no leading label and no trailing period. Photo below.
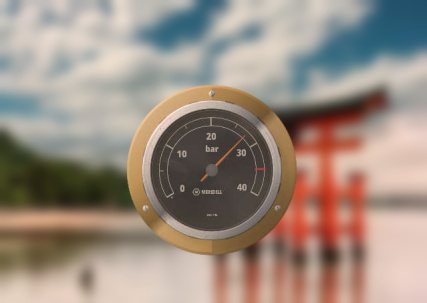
27.5bar
